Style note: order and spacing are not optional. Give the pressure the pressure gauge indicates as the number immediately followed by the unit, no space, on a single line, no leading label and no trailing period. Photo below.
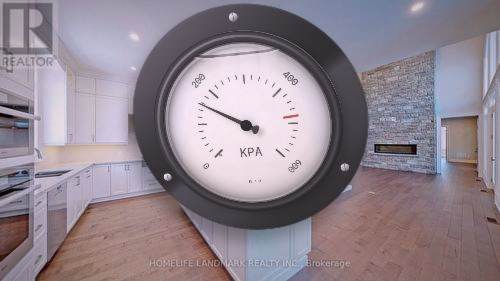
160kPa
